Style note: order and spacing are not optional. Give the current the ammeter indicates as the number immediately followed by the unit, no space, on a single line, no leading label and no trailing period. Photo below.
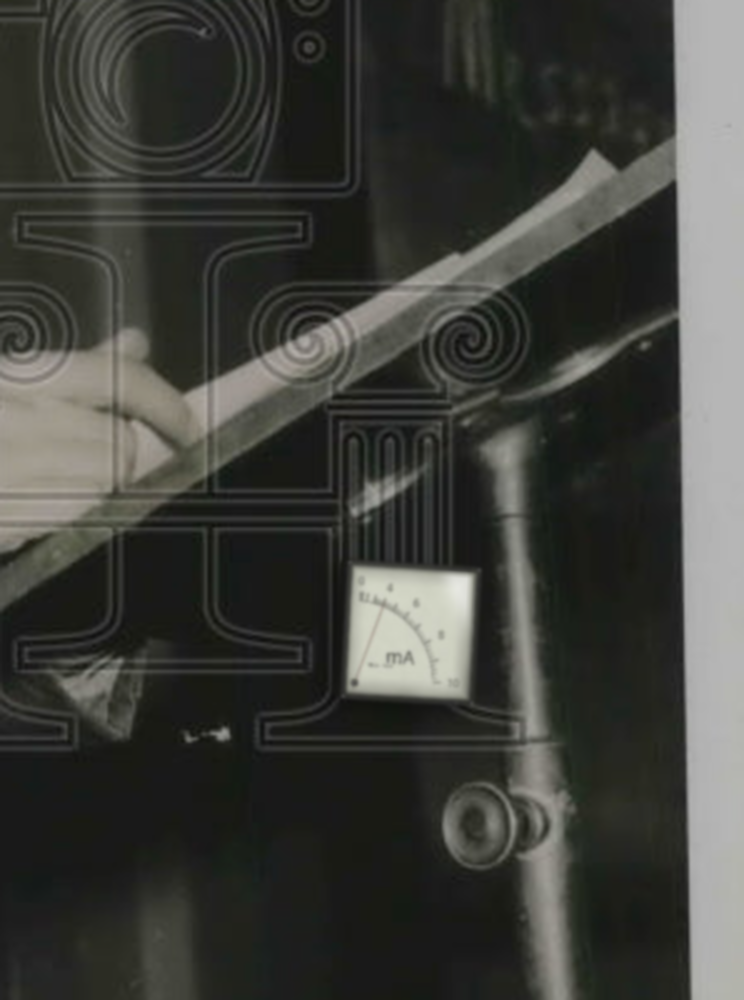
4mA
